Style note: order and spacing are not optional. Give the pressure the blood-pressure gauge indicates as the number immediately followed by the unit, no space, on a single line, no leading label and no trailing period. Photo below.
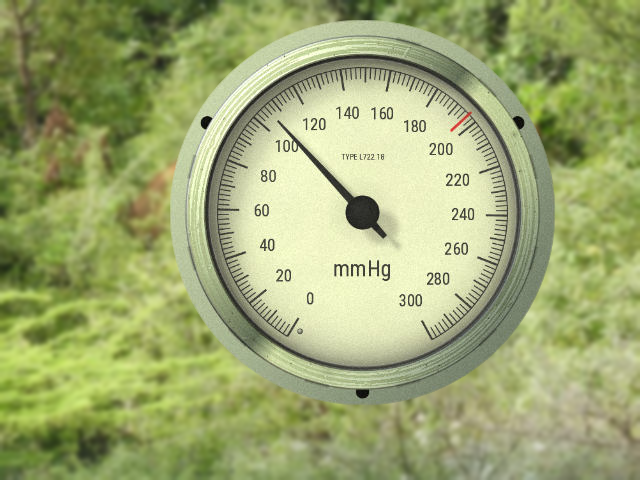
106mmHg
